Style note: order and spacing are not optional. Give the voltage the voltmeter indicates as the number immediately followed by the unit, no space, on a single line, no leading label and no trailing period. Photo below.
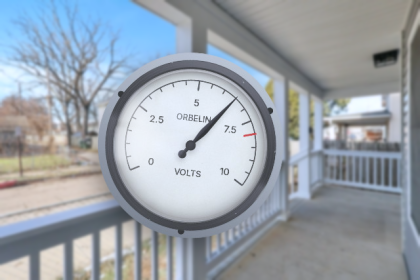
6.5V
